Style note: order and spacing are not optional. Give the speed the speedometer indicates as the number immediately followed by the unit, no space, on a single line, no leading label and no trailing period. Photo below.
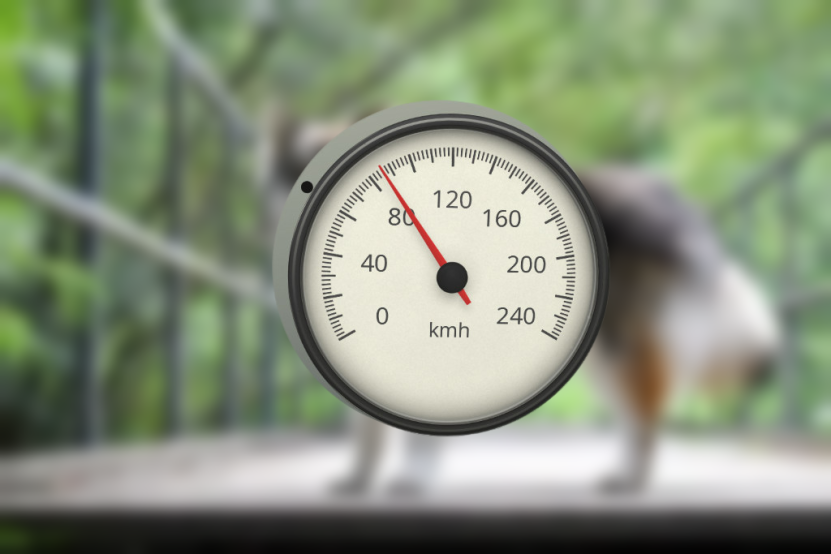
86km/h
